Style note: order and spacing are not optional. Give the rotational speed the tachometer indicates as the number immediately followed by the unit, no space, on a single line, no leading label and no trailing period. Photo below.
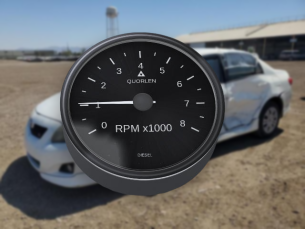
1000rpm
